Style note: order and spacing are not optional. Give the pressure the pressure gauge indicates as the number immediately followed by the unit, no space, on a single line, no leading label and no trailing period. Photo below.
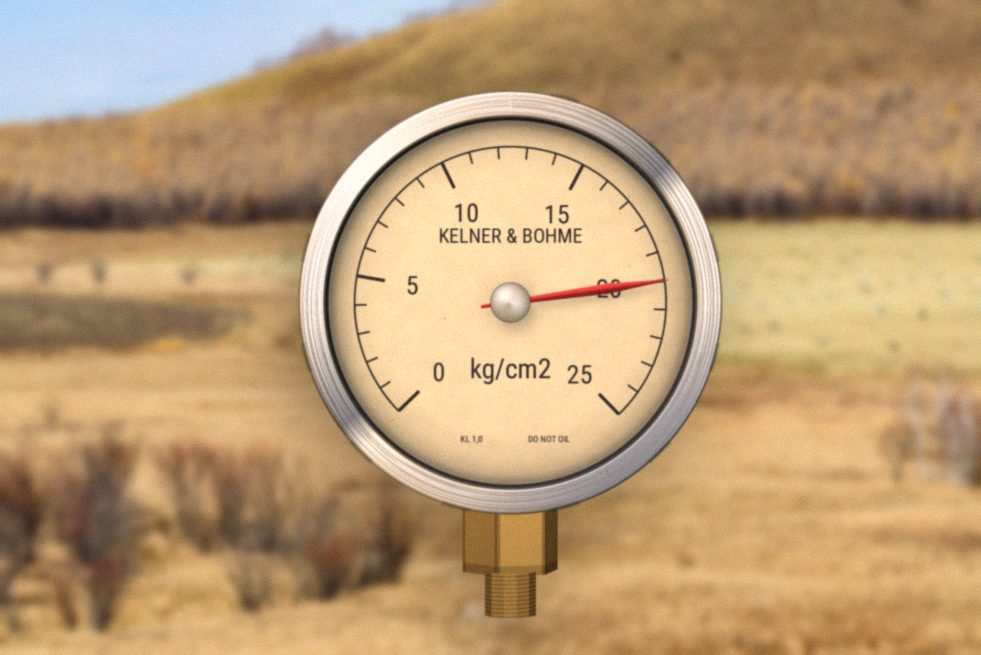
20kg/cm²
